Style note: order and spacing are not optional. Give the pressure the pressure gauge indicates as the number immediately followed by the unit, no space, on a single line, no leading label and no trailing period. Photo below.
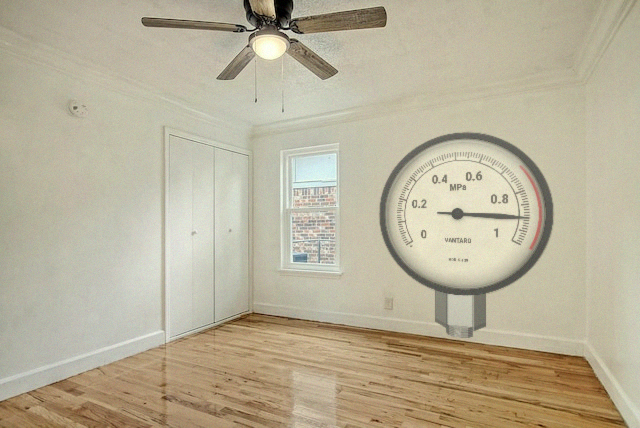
0.9MPa
